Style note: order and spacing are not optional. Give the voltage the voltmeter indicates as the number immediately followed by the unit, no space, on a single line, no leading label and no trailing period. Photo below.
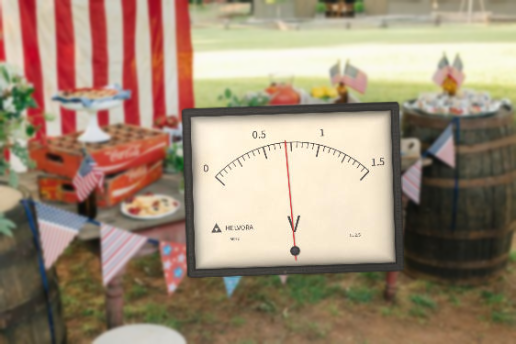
0.7V
